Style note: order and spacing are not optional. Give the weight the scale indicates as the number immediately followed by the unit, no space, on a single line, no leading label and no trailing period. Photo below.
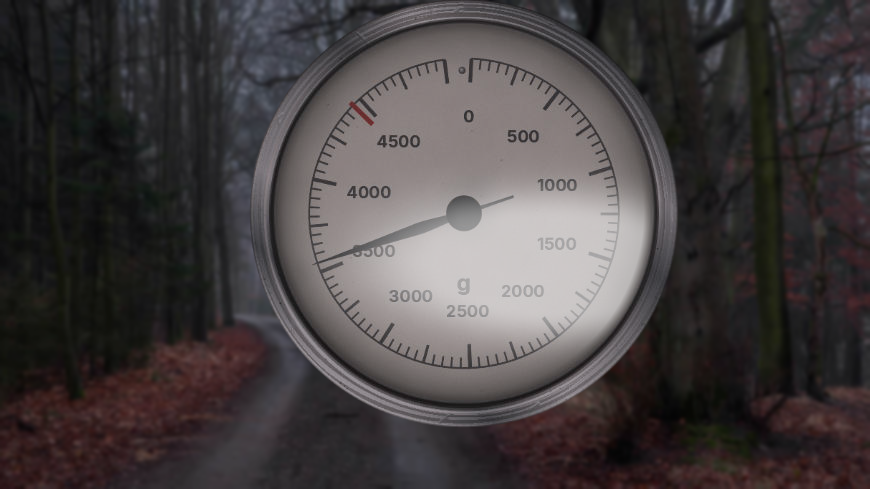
3550g
